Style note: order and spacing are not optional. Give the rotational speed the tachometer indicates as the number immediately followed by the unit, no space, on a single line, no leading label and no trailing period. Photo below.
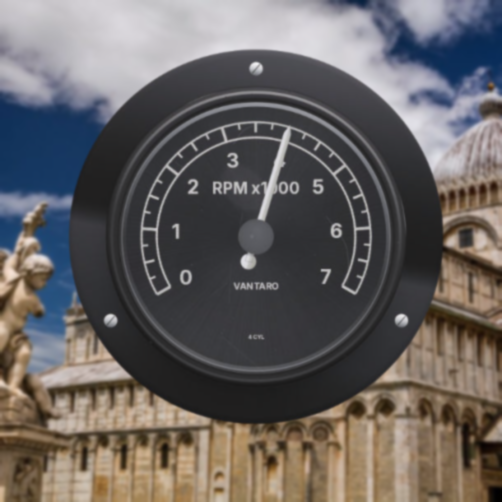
4000rpm
